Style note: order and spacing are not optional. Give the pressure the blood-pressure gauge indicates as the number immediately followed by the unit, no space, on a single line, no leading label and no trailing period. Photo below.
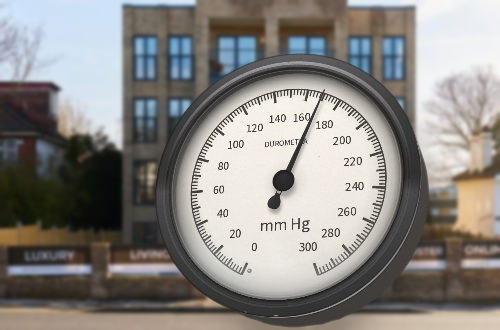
170mmHg
